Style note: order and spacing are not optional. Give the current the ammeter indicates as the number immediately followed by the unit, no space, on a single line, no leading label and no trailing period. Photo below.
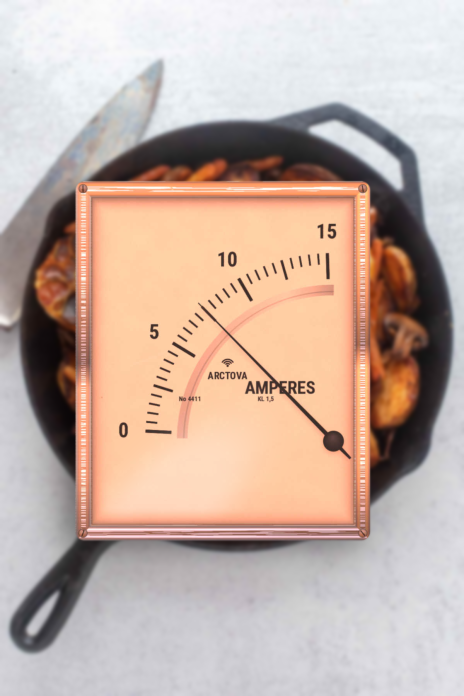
7.5A
